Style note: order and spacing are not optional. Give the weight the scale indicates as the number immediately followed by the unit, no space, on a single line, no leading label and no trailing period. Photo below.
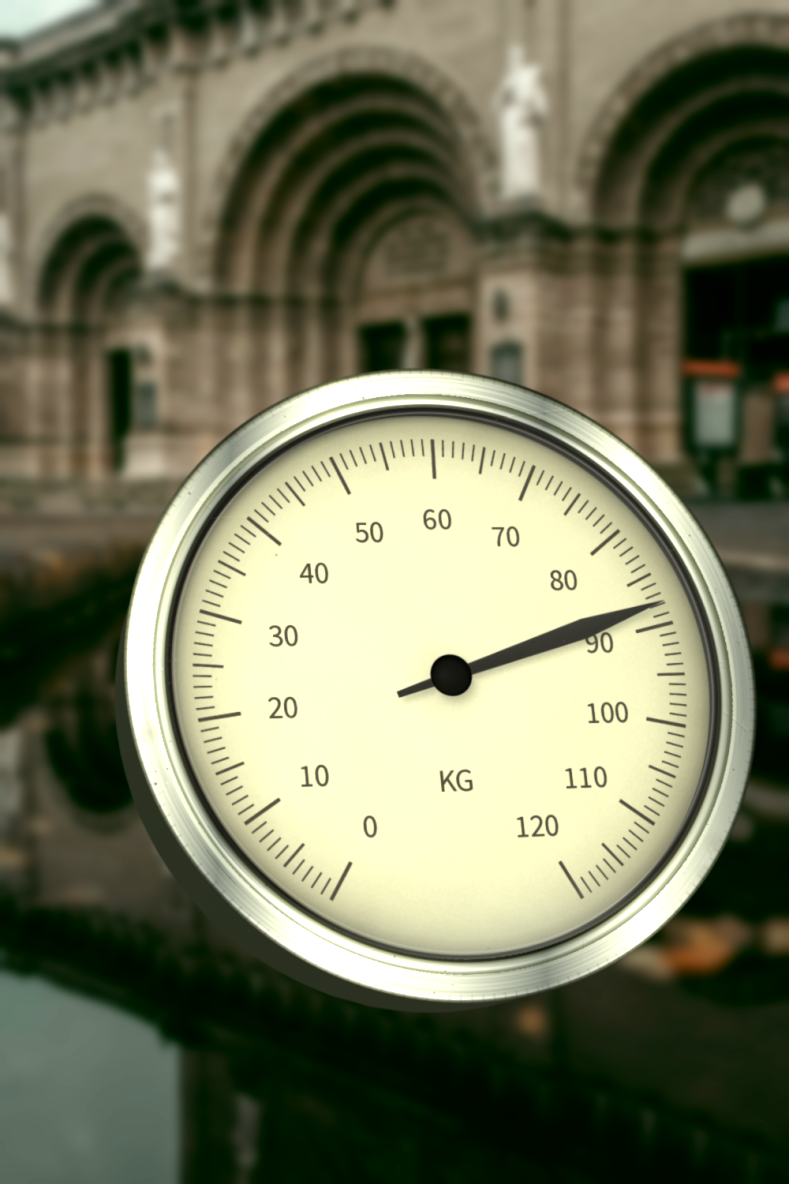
88kg
